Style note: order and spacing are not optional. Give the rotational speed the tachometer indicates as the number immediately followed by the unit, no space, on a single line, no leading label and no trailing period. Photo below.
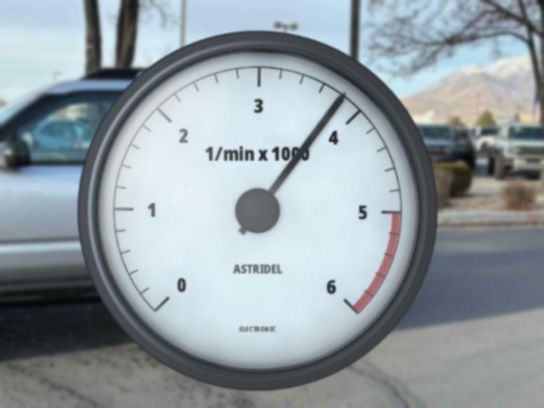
3800rpm
